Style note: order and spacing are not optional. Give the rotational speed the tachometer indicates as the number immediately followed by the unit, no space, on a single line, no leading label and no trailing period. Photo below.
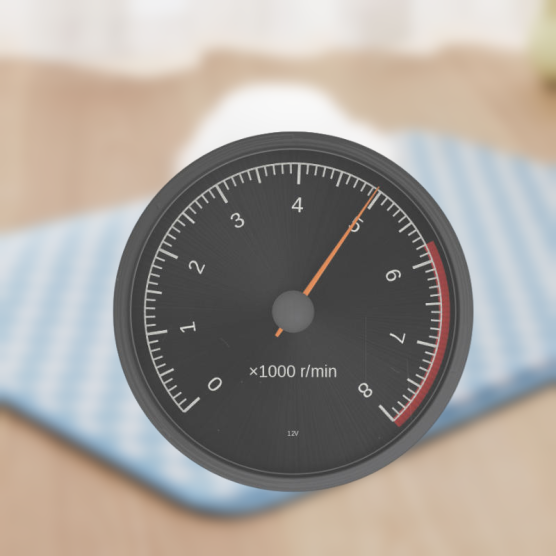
4950rpm
